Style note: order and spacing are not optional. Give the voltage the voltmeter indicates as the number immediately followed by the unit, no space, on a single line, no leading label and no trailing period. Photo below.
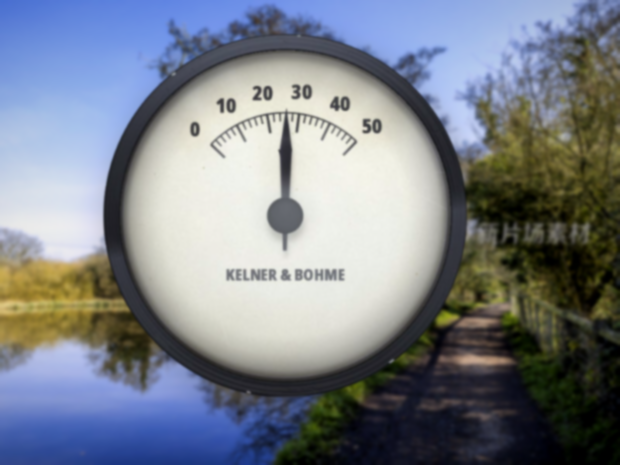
26V
